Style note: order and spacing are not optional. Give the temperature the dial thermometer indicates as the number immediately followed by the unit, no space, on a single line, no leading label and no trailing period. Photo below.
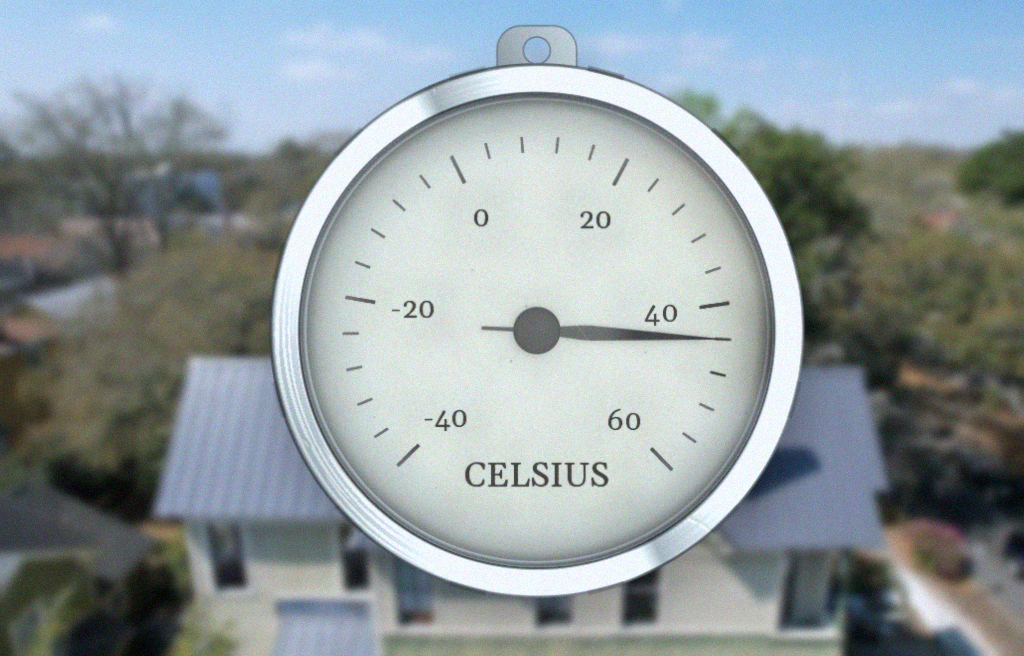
44°C
